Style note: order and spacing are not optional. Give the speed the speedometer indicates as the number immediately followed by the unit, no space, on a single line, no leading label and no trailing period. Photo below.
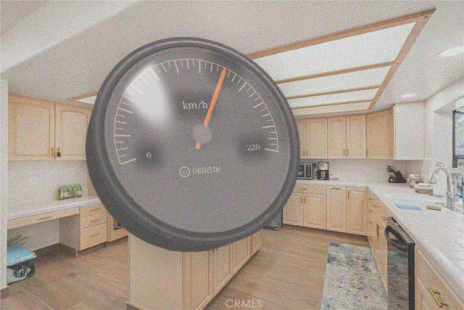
140km/h
